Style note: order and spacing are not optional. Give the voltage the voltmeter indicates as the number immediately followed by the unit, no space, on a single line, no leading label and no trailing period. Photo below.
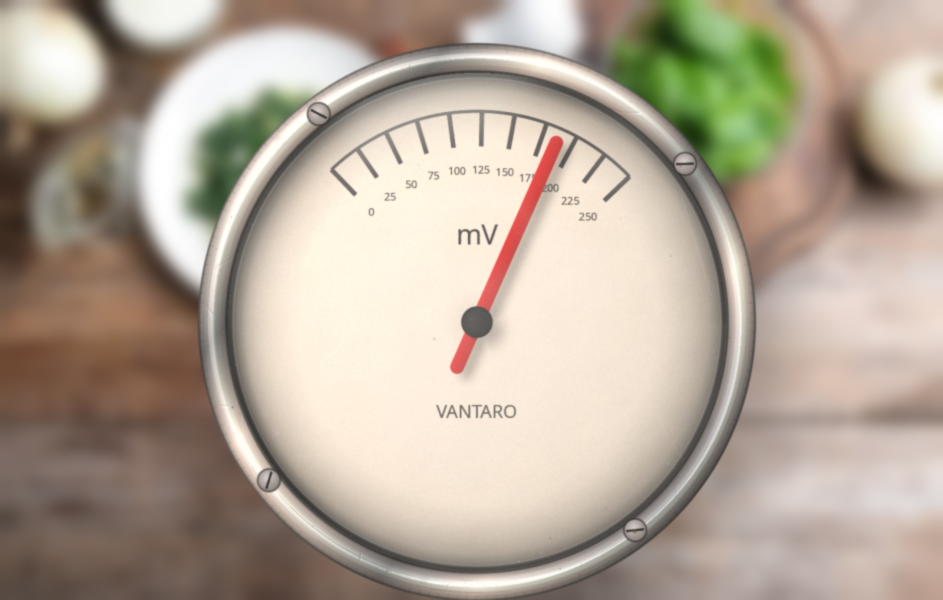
187.5mV
